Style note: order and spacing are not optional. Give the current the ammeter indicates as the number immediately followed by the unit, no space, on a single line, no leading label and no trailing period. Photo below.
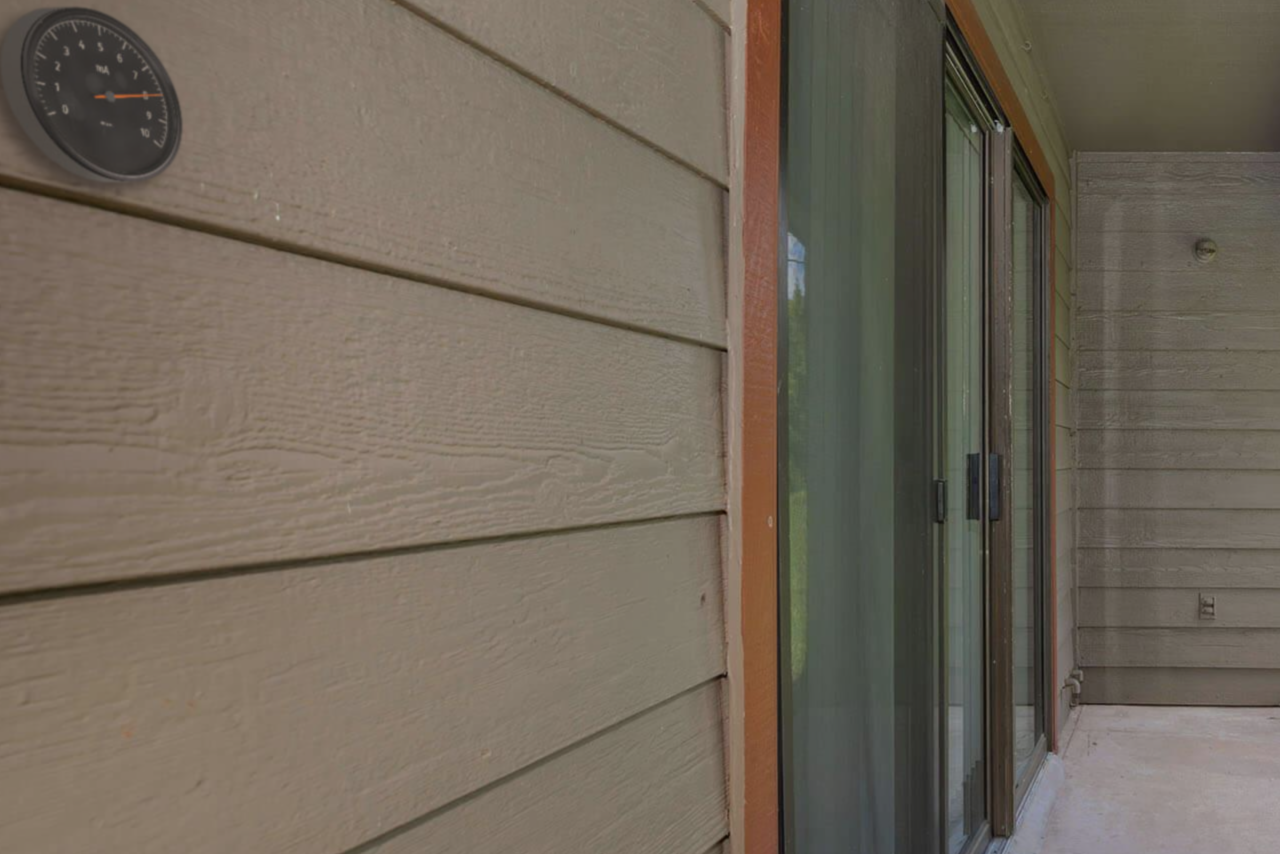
8mA
